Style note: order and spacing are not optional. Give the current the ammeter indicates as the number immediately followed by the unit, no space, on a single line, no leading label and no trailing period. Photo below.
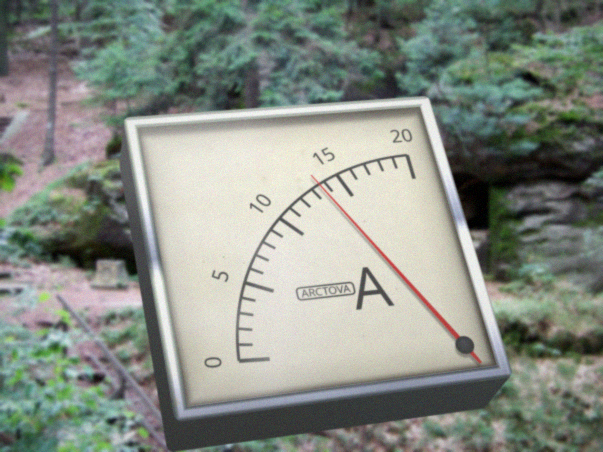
13.5A
